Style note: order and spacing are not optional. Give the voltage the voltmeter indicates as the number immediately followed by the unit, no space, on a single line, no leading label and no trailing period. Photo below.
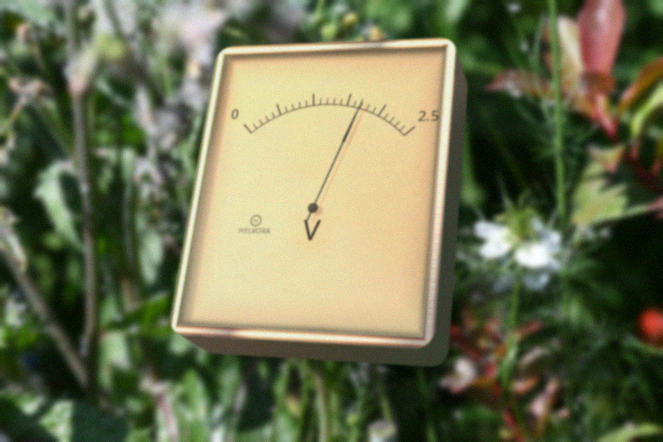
1.7V
